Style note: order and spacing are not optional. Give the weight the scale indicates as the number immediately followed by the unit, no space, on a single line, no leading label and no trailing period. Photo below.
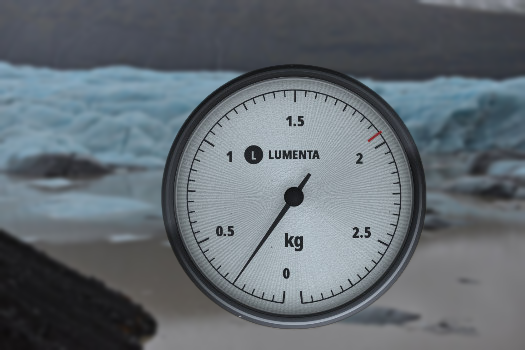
0.25kg
